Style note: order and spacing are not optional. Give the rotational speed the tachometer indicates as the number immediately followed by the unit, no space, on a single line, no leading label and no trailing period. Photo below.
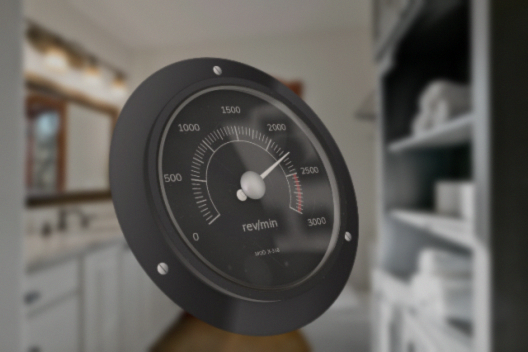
2250rpm
